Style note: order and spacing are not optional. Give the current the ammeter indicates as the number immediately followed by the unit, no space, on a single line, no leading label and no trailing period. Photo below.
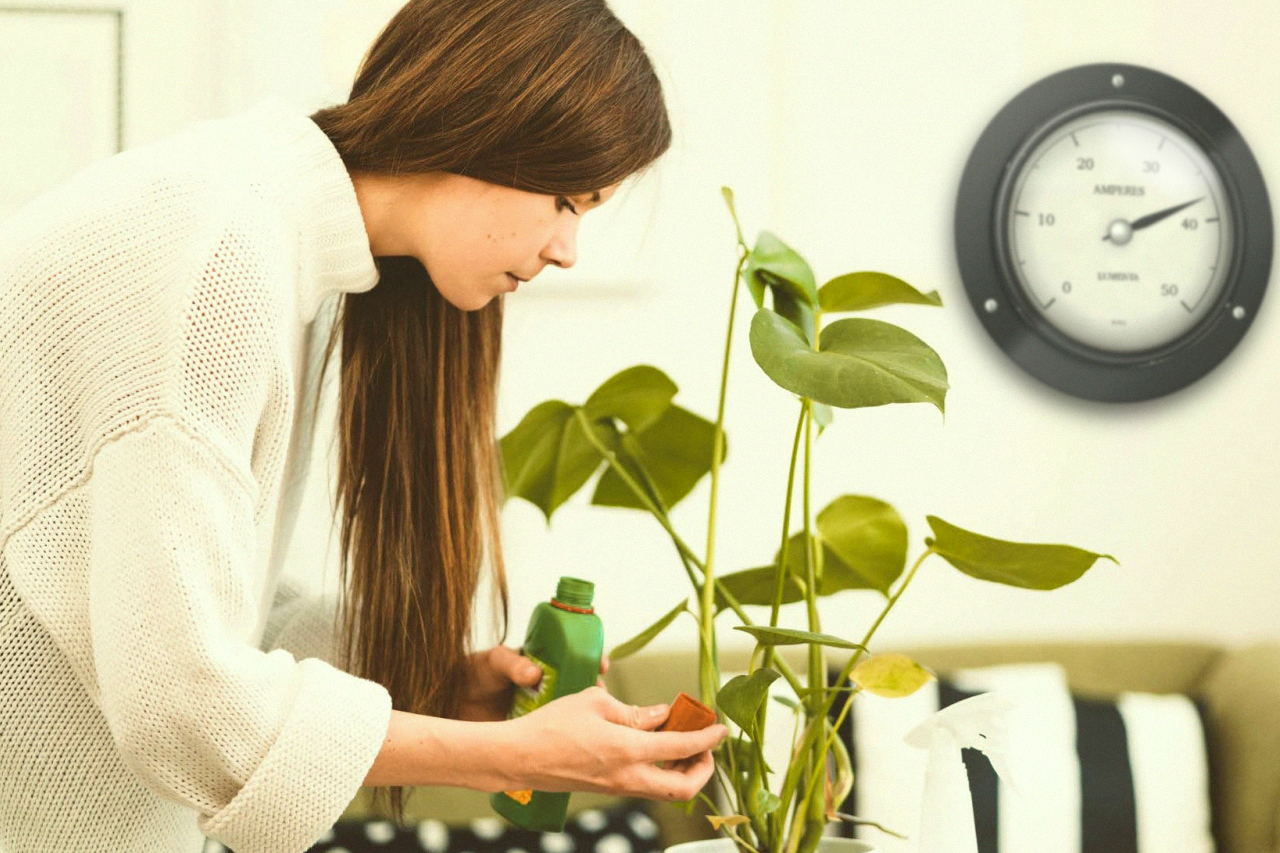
37.5A
